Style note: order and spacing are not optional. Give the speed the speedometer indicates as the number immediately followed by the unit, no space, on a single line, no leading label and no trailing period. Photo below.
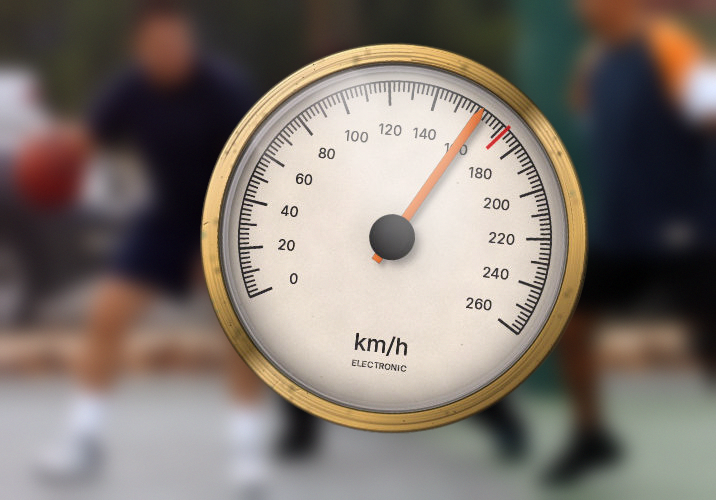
160km/h
